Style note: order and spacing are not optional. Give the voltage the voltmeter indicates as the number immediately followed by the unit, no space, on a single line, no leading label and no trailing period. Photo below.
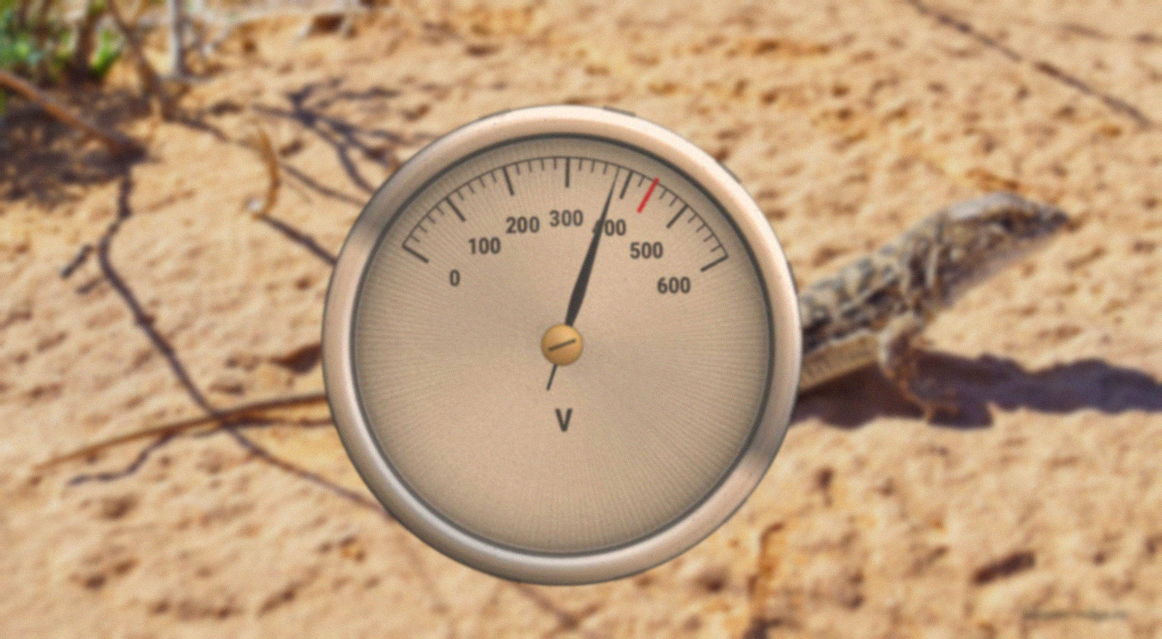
380V
